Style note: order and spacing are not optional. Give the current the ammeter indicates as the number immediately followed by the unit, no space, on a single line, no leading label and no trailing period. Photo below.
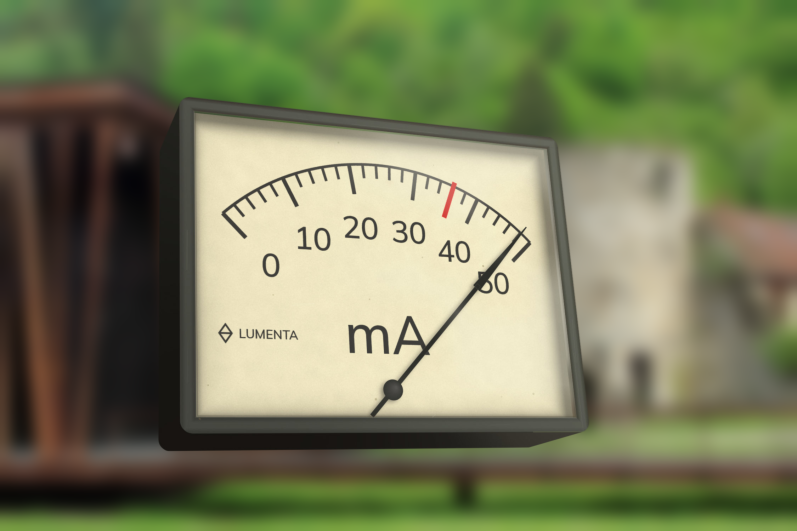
48mA
